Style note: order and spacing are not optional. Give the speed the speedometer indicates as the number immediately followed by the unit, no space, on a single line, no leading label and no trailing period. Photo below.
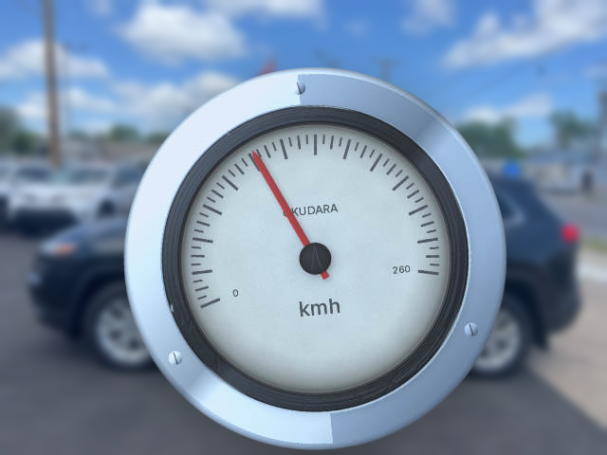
102.5km/h
